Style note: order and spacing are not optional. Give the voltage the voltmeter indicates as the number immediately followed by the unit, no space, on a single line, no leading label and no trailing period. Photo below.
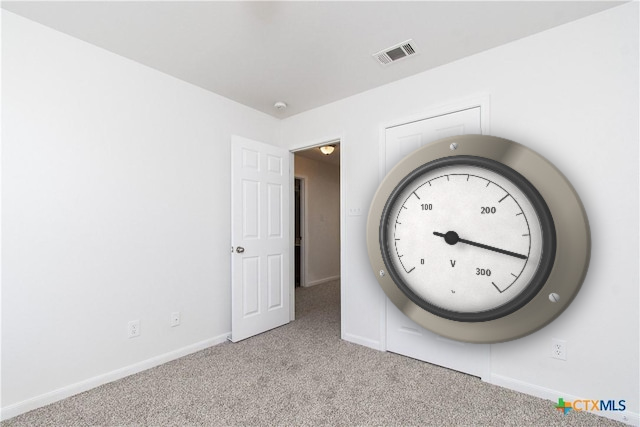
260V
